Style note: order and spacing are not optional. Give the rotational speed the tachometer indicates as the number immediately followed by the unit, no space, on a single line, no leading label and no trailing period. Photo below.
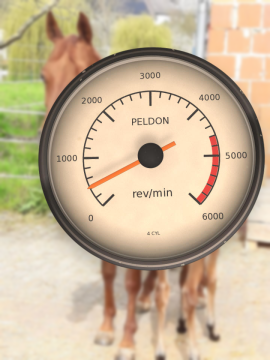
400rpm
